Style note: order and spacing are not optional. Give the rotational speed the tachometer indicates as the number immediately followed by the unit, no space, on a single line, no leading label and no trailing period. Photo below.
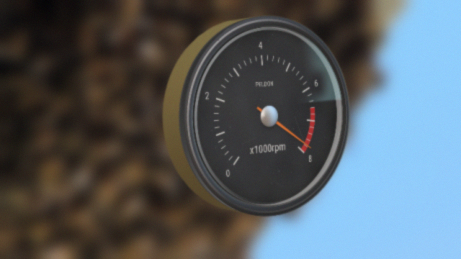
7800rpm
